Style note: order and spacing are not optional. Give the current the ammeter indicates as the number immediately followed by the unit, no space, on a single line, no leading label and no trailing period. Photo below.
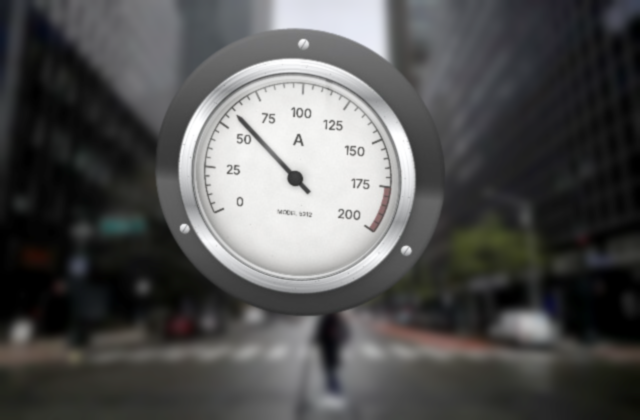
60A
